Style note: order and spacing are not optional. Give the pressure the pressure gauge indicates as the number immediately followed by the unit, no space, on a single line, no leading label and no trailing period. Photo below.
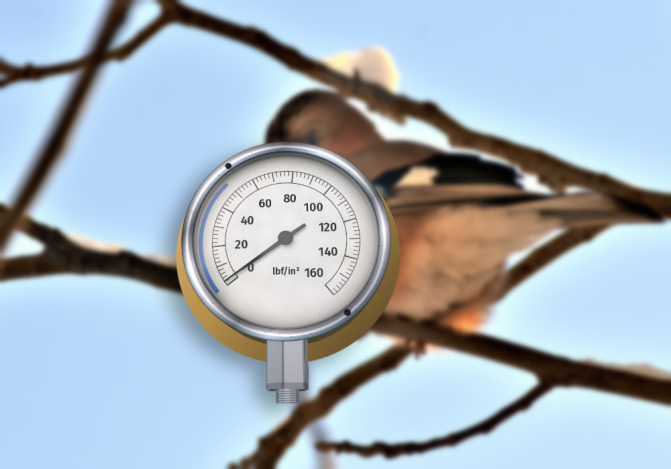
2psi
